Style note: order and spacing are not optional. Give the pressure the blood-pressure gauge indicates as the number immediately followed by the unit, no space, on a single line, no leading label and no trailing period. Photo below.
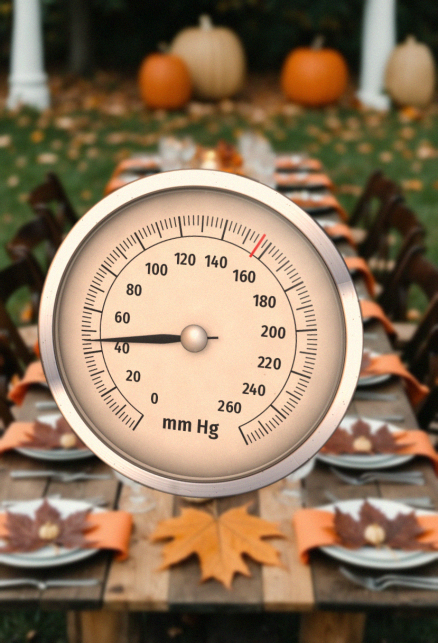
46mmHg
